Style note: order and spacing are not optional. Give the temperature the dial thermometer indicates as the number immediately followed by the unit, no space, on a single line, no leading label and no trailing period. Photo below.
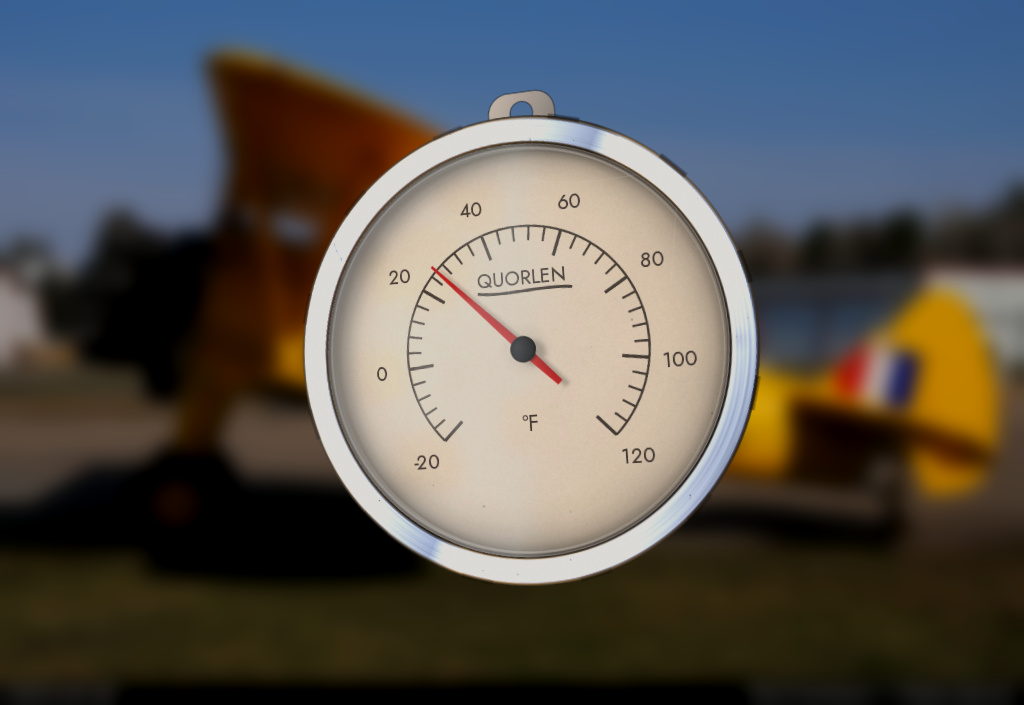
26°F
